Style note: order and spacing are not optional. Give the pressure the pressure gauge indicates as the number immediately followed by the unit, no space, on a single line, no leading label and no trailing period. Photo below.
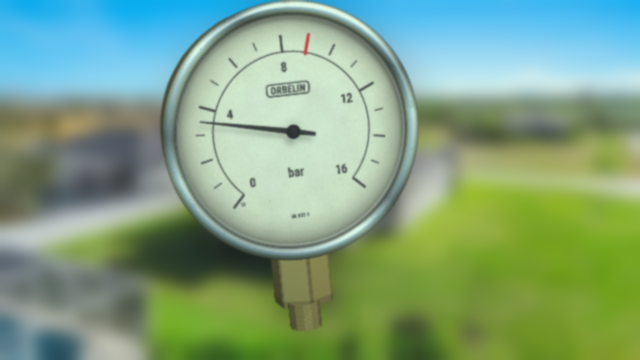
3.5bar
